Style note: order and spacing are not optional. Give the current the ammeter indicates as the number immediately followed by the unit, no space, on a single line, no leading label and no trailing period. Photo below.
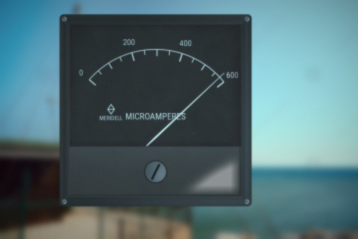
575µA
